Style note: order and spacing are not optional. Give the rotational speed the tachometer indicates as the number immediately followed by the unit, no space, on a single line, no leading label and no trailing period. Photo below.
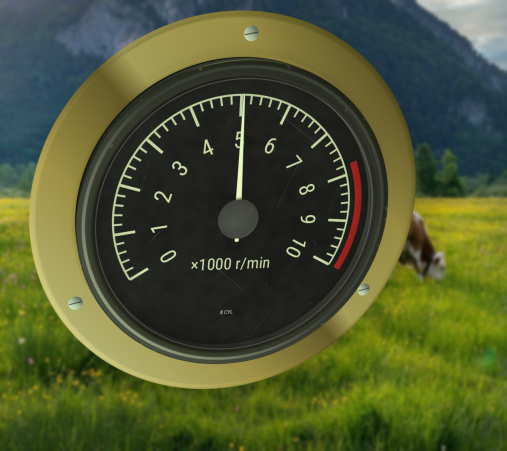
5000rpm
